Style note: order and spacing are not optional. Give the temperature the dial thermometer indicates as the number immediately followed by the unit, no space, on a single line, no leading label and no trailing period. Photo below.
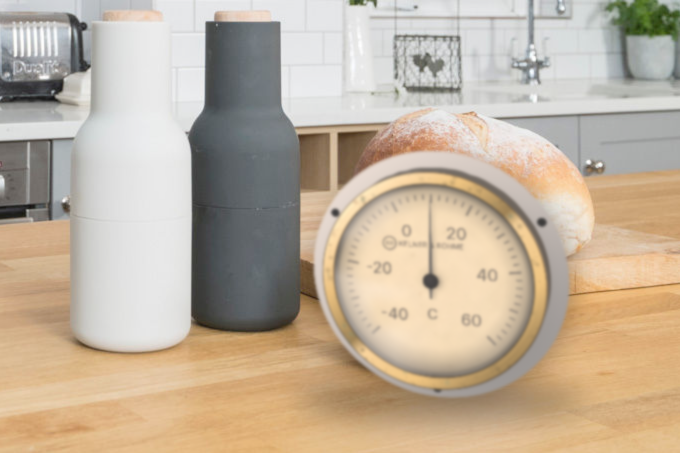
10°C
